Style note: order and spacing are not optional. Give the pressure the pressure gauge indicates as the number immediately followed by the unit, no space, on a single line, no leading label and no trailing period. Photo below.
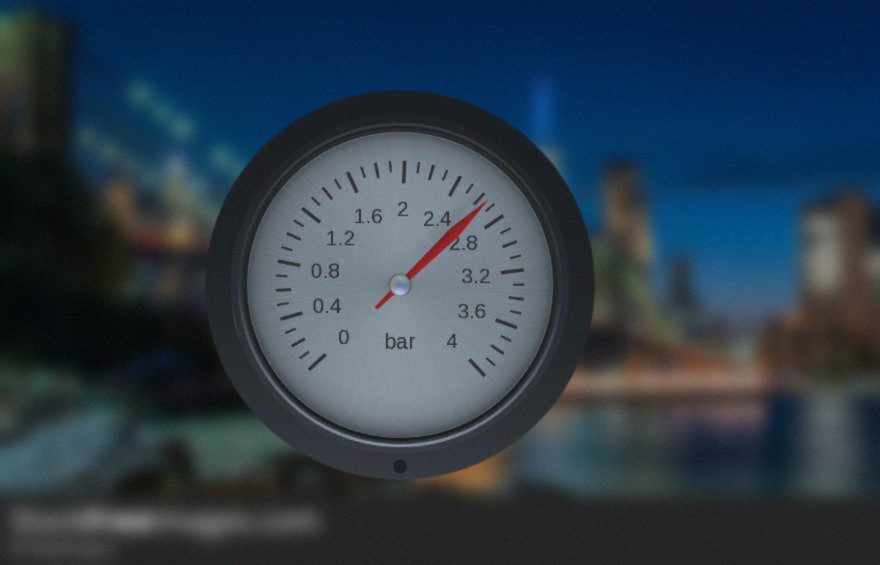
2.65bar
